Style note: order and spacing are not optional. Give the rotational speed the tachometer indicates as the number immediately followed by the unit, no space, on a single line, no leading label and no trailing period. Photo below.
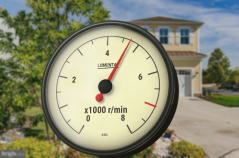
4750rpm
